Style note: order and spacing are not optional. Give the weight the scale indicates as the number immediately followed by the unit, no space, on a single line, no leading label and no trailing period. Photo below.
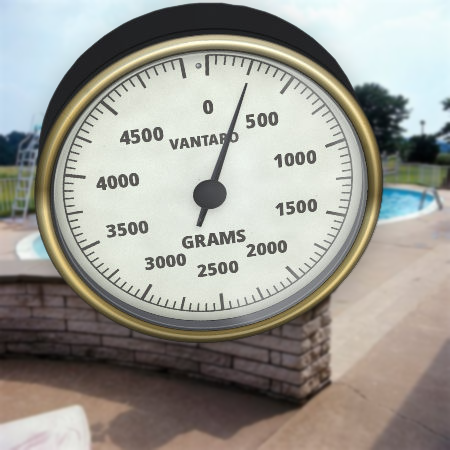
250g
